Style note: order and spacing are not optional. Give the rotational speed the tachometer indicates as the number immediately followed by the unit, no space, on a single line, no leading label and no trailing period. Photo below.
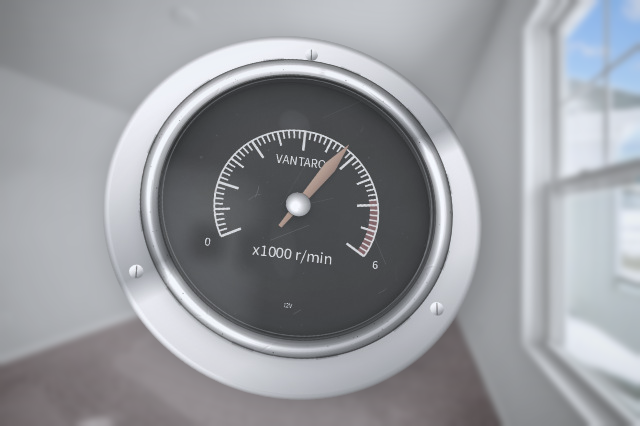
3800rpm
